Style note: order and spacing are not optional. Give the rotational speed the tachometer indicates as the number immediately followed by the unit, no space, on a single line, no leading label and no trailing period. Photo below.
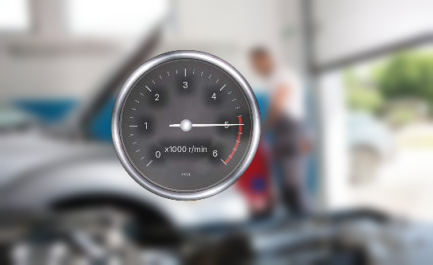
5000rpm
